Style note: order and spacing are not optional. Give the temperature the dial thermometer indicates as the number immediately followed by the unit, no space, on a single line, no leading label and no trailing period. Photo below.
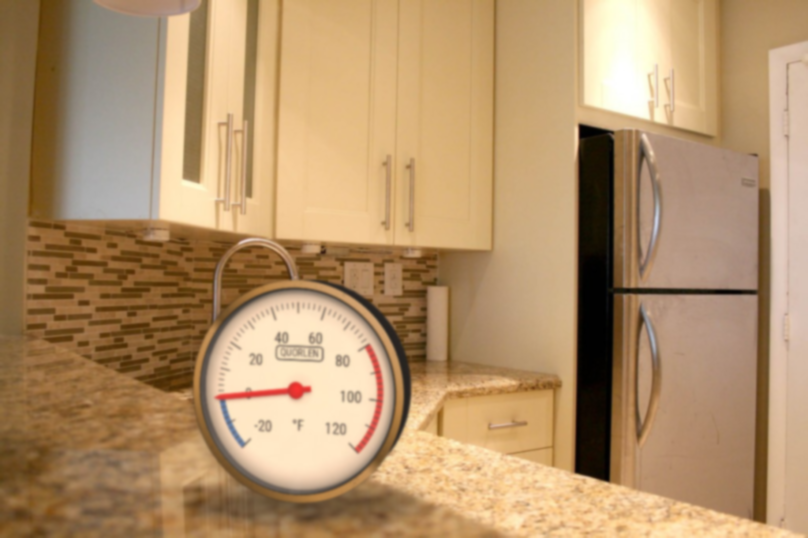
0°F
